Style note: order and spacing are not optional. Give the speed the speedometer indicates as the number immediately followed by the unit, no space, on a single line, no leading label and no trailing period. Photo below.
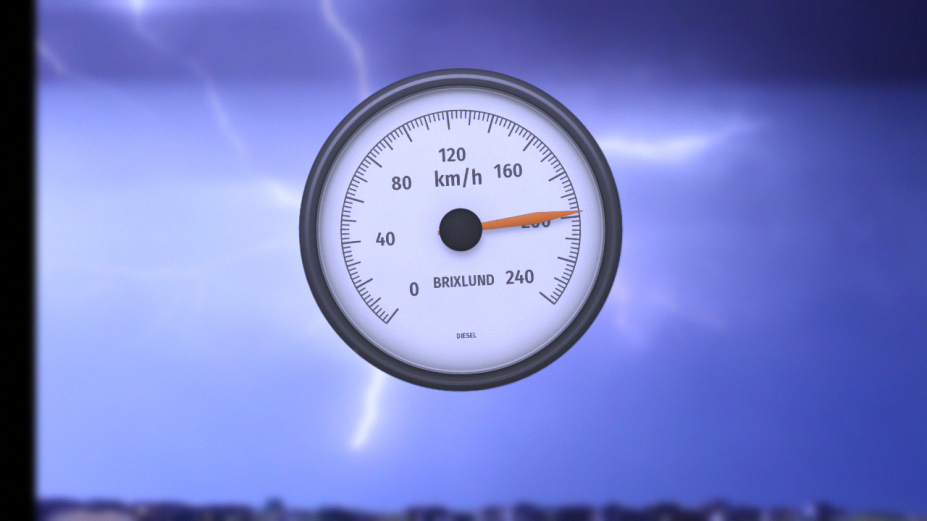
198km/h
